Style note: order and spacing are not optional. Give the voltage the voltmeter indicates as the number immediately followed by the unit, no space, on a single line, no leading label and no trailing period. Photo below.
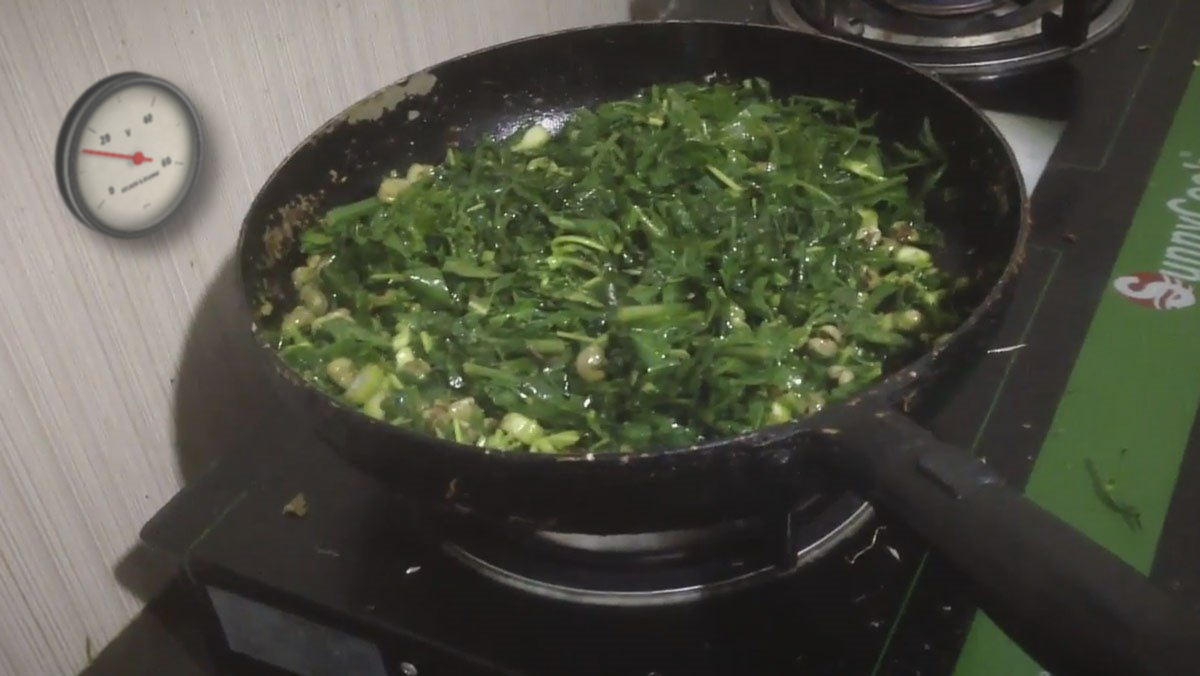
15V
